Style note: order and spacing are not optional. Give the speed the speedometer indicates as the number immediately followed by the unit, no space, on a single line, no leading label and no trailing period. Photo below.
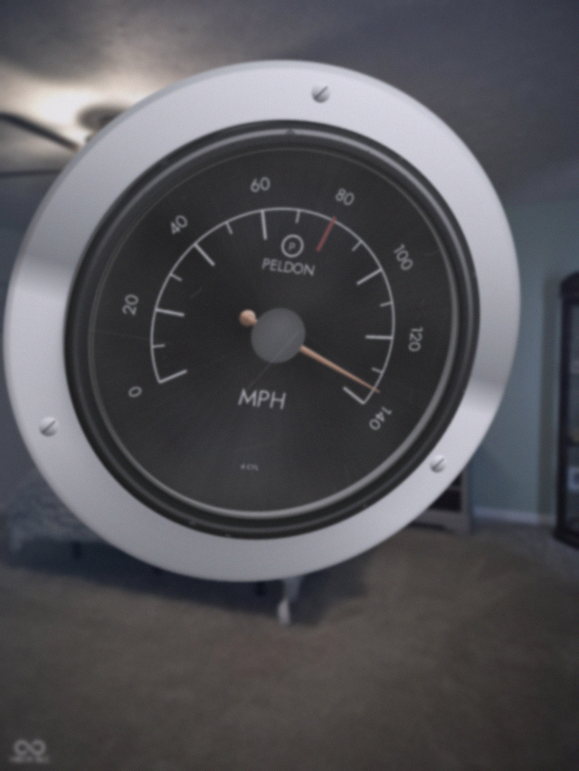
135mph
